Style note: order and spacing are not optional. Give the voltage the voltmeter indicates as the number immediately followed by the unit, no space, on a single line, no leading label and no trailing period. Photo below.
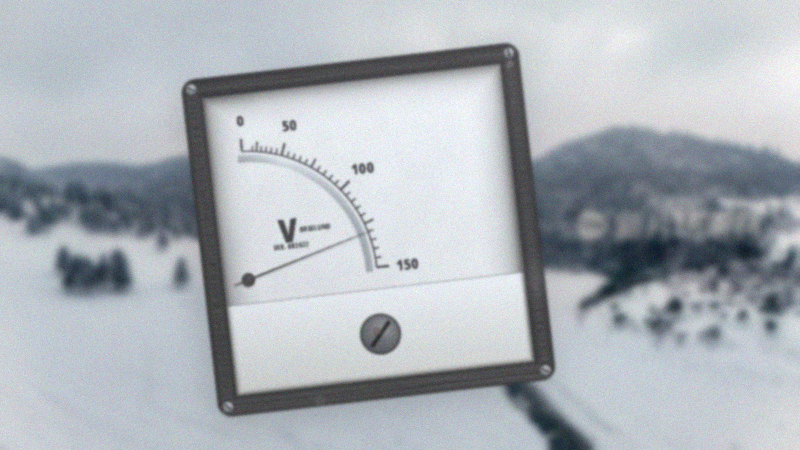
130V
